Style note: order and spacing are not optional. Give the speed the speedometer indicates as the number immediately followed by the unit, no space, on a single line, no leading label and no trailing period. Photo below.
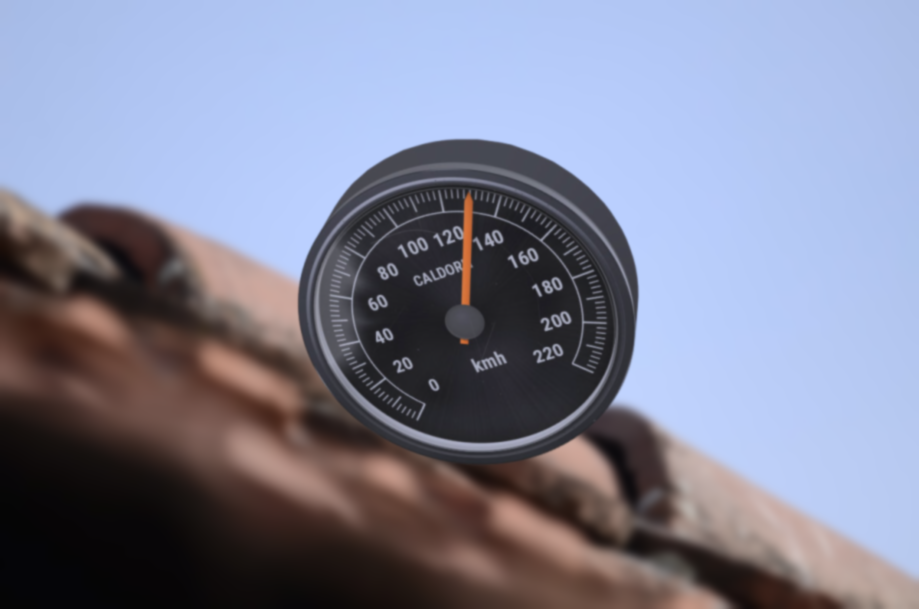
130km/h
